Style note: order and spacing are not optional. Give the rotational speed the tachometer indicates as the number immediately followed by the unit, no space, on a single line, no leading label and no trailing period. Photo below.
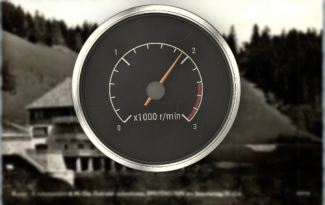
1900rpm
